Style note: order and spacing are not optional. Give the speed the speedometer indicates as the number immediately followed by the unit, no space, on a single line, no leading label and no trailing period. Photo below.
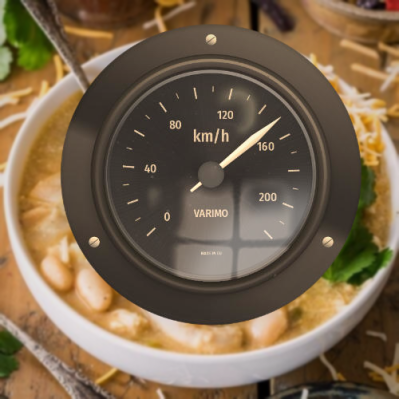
150km/h
